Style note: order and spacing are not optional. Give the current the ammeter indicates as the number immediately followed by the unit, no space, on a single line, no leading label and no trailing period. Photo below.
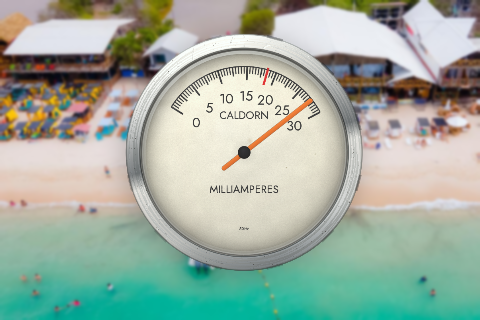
27.5mA
